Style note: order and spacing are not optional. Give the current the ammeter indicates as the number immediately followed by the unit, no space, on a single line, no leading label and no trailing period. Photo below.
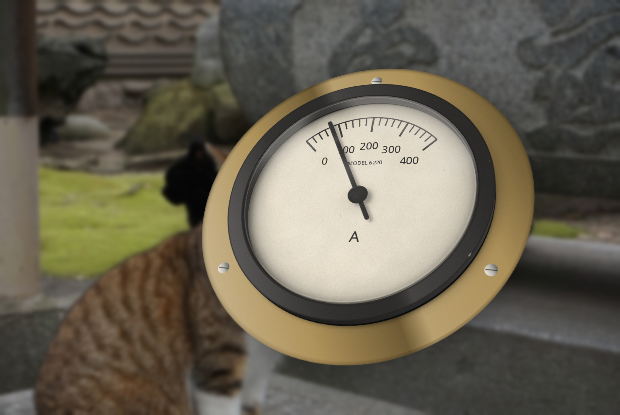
80A
